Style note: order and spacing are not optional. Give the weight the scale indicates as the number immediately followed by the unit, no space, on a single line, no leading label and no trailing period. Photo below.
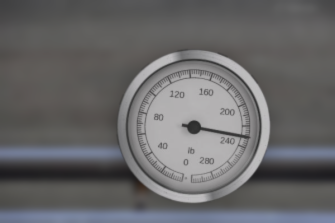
230lb
